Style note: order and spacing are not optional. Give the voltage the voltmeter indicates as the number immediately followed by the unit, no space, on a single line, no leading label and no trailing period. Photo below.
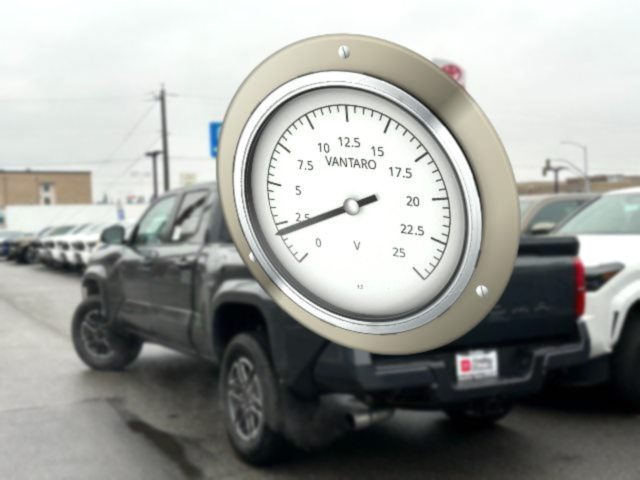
2V
